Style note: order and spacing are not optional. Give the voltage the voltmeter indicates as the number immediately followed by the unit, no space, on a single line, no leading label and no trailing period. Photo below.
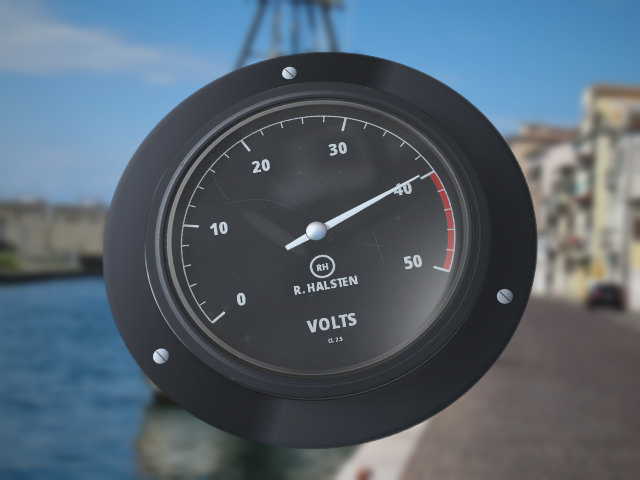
40V
